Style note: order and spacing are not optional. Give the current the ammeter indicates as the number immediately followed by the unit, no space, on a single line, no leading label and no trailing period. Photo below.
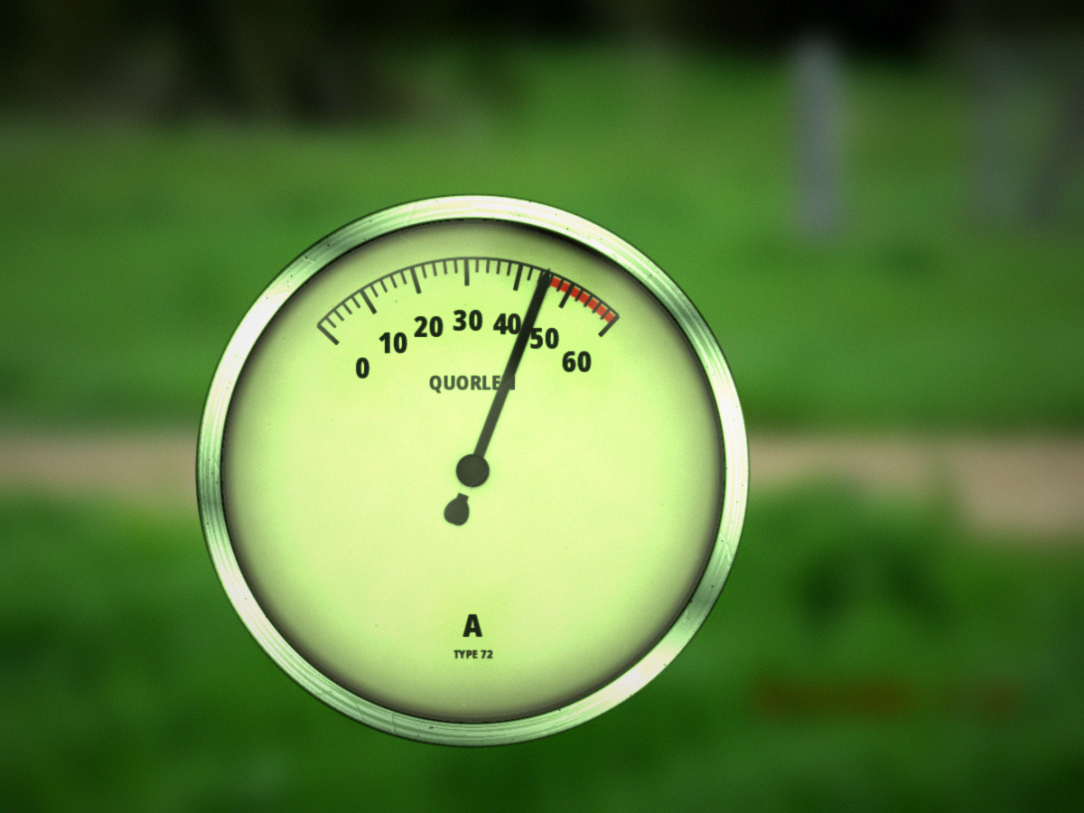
45A
